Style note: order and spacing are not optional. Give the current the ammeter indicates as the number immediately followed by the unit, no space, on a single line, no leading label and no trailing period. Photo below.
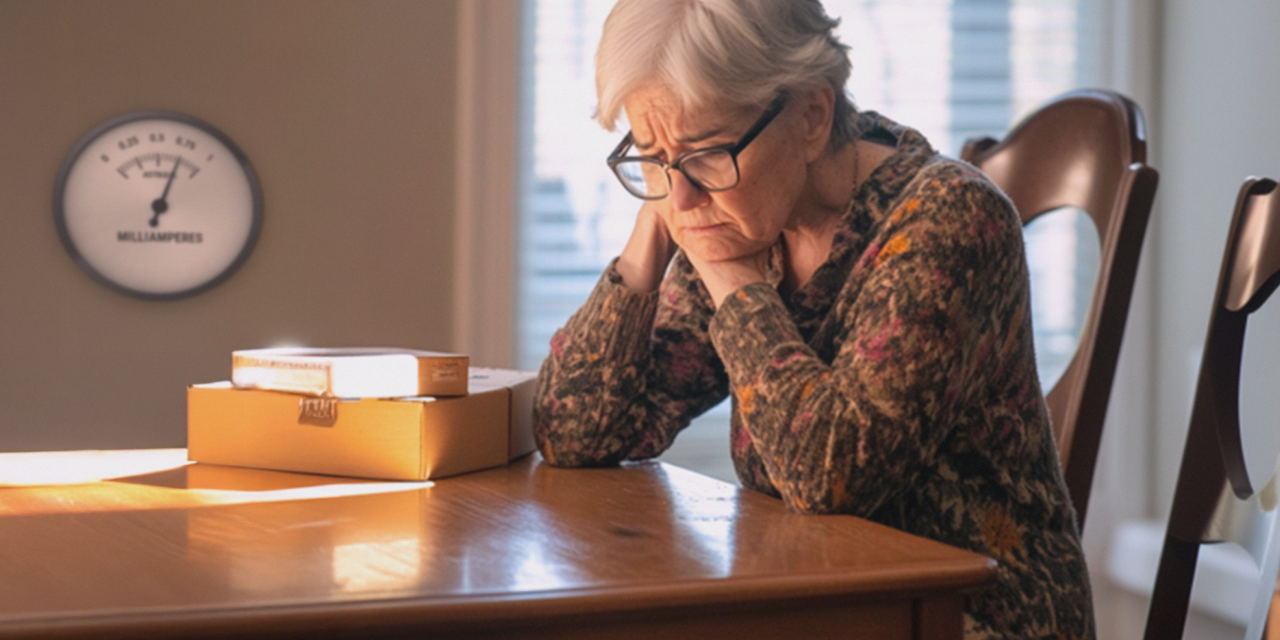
0.75mA
